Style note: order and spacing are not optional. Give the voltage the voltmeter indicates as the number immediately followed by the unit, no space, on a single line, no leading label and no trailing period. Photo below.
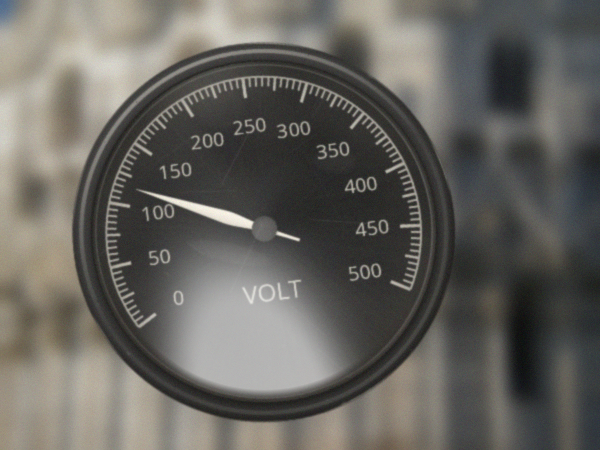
115V
